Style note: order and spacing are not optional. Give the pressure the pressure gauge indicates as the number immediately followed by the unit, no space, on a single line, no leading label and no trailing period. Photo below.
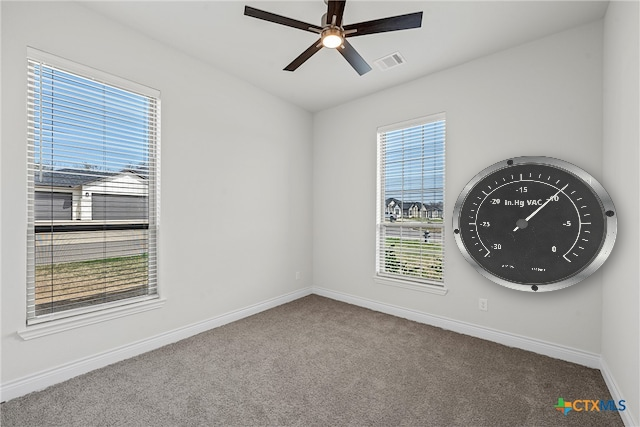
-10inHg
